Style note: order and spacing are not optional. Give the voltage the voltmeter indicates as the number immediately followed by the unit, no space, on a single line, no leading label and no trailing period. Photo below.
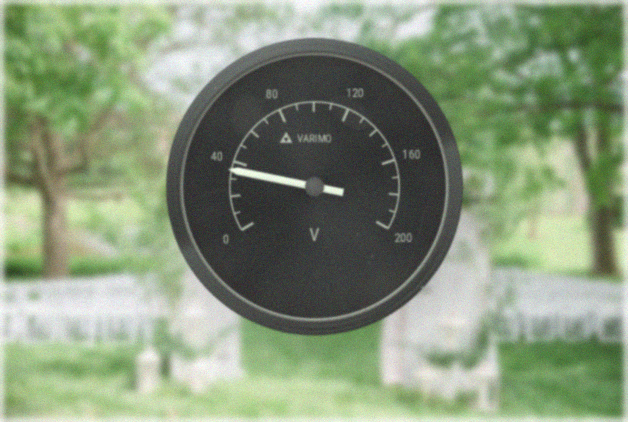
35V
